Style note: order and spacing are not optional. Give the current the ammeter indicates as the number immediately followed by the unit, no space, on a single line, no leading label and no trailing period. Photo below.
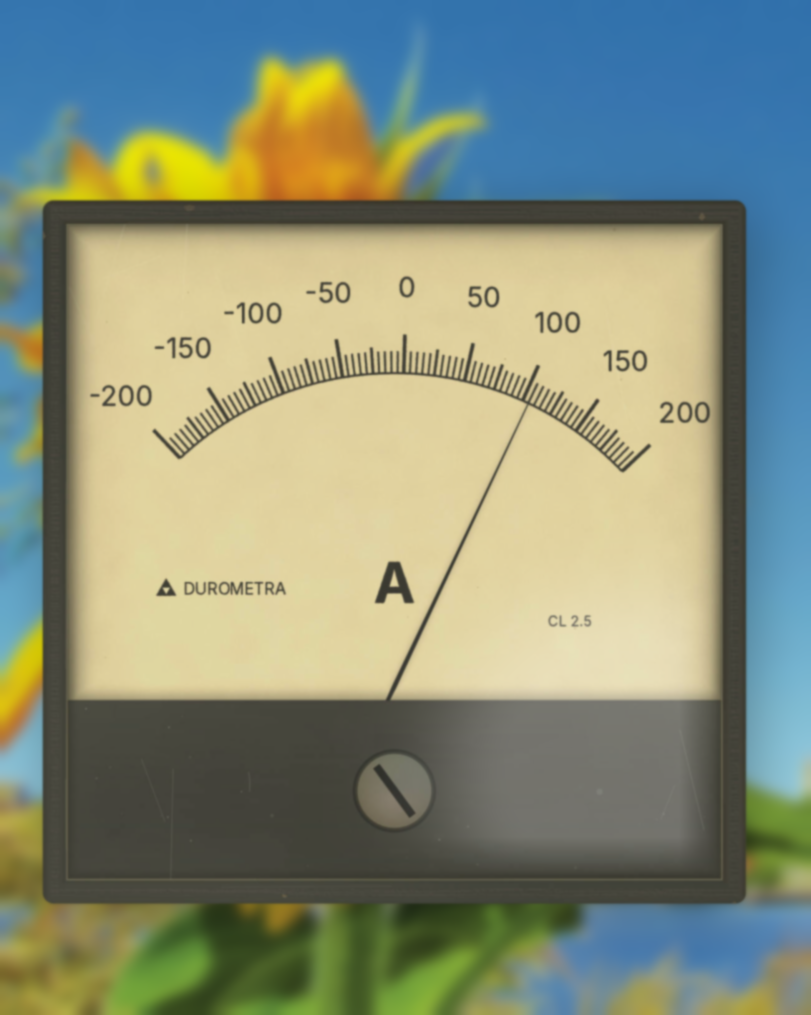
105A
